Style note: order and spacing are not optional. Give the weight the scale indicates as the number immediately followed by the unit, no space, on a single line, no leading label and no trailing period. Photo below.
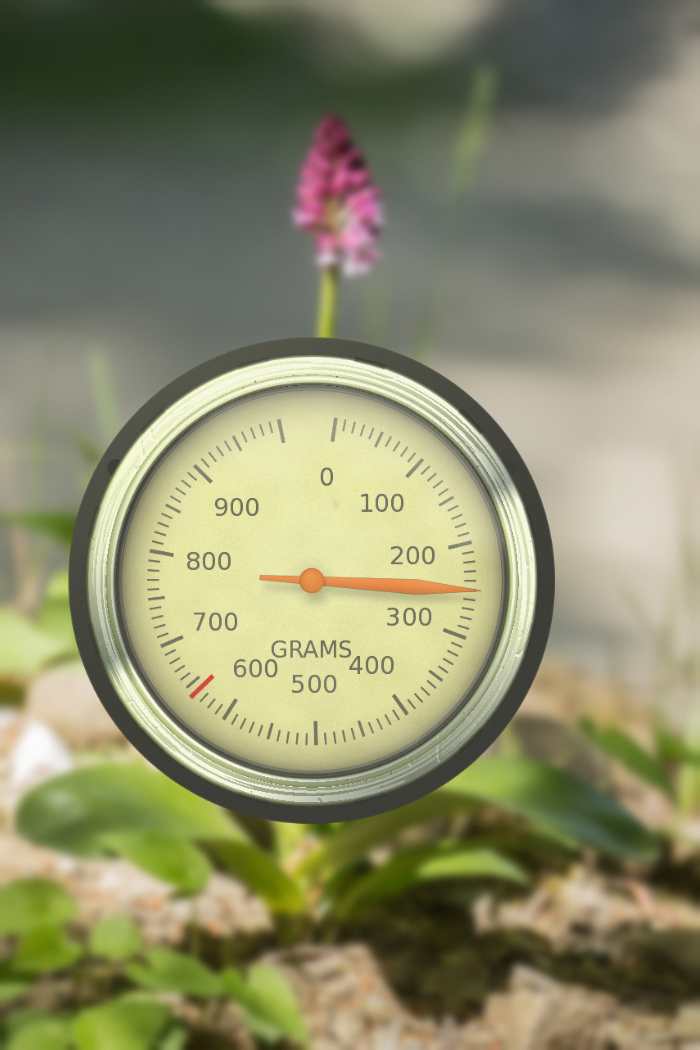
250g
